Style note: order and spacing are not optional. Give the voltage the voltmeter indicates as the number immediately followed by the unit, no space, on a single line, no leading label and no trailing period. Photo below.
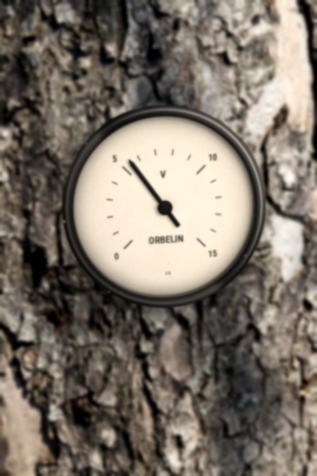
5.5V
